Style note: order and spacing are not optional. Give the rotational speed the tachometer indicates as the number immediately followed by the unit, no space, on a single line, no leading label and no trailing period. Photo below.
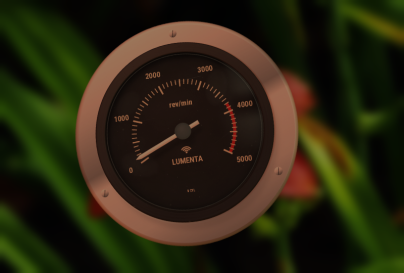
100rpm
